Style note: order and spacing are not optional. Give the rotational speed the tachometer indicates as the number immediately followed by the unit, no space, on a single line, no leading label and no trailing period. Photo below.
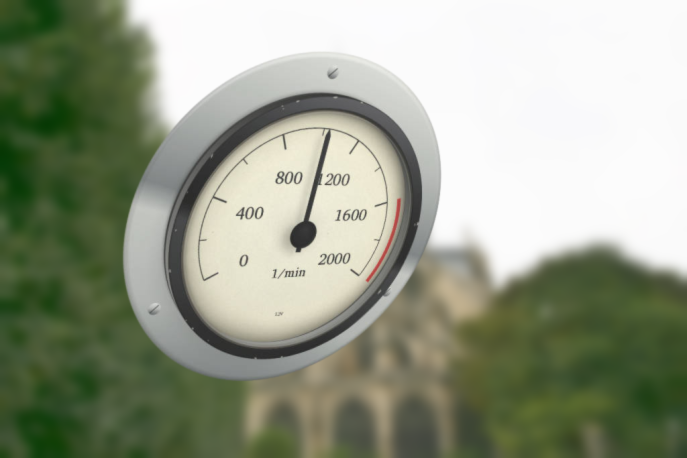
1000rpm
